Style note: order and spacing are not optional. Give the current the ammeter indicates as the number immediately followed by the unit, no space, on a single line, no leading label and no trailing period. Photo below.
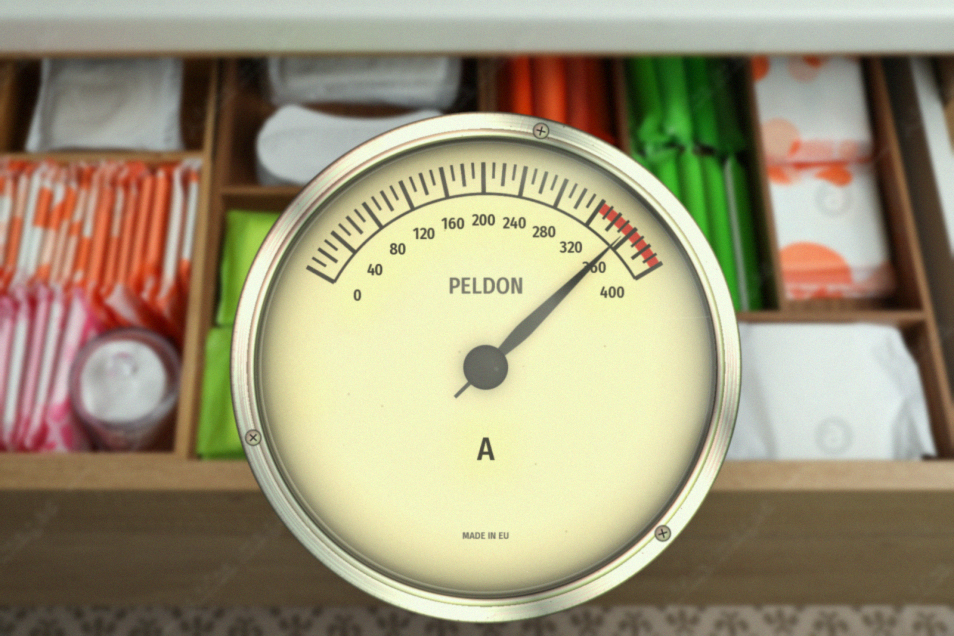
355A
